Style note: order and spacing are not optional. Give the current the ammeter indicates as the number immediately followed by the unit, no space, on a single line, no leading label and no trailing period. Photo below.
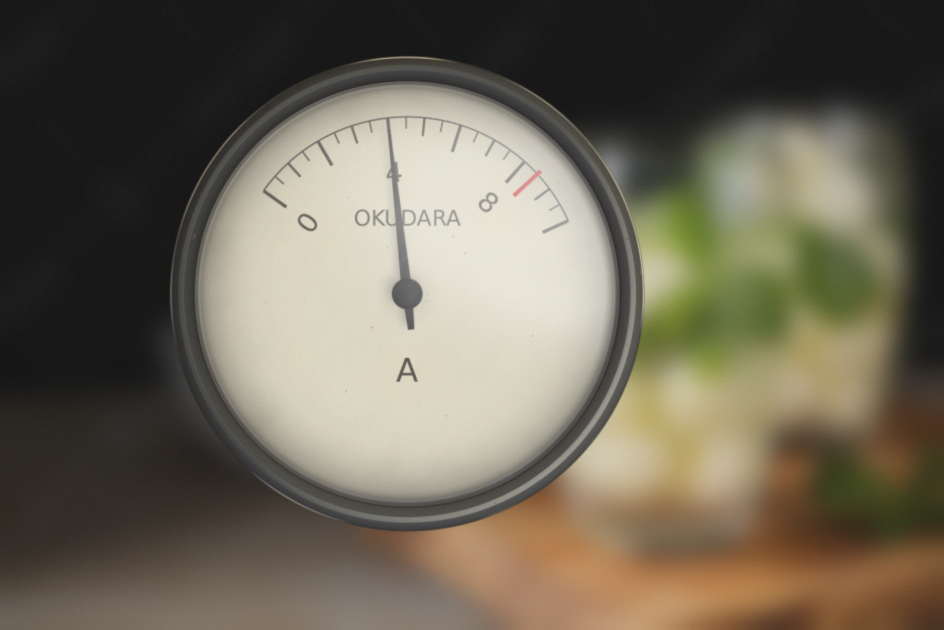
4A
